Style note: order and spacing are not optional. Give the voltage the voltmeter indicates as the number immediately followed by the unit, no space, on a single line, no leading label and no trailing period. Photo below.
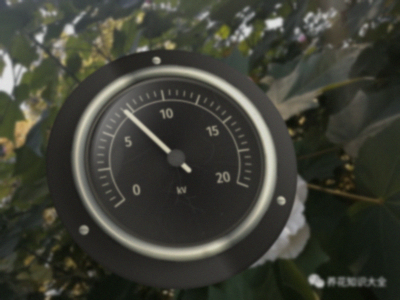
7kV
